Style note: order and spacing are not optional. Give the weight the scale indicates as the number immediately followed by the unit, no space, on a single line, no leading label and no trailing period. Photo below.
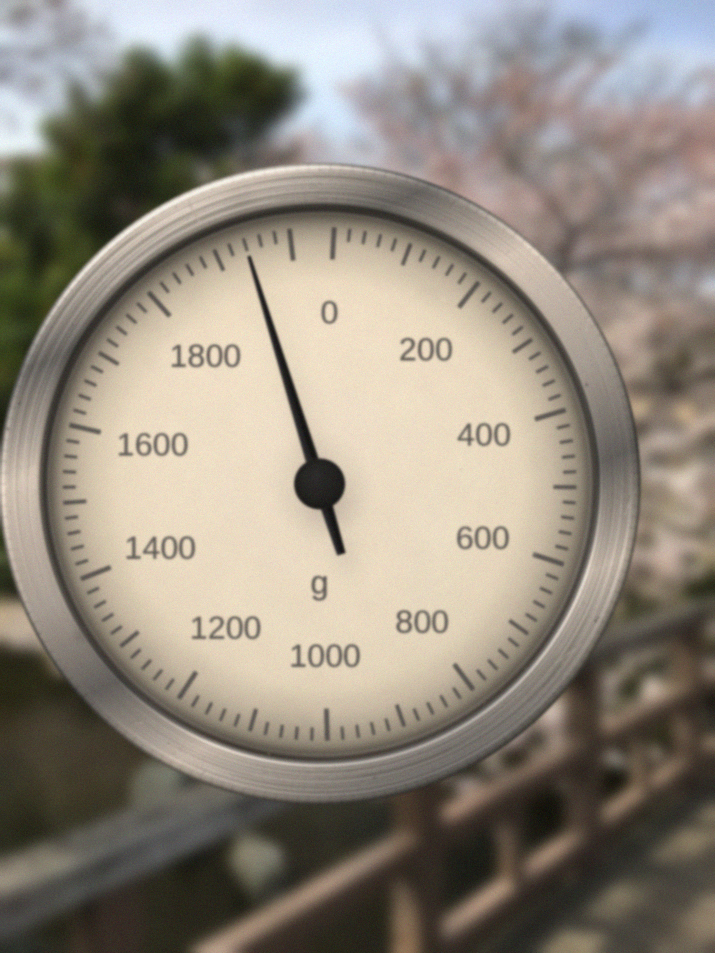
1940g
